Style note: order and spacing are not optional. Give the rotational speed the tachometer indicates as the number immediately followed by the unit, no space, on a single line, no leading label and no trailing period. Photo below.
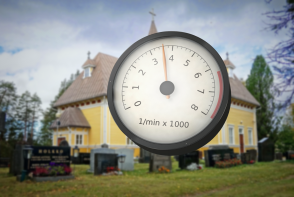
3600rpm
